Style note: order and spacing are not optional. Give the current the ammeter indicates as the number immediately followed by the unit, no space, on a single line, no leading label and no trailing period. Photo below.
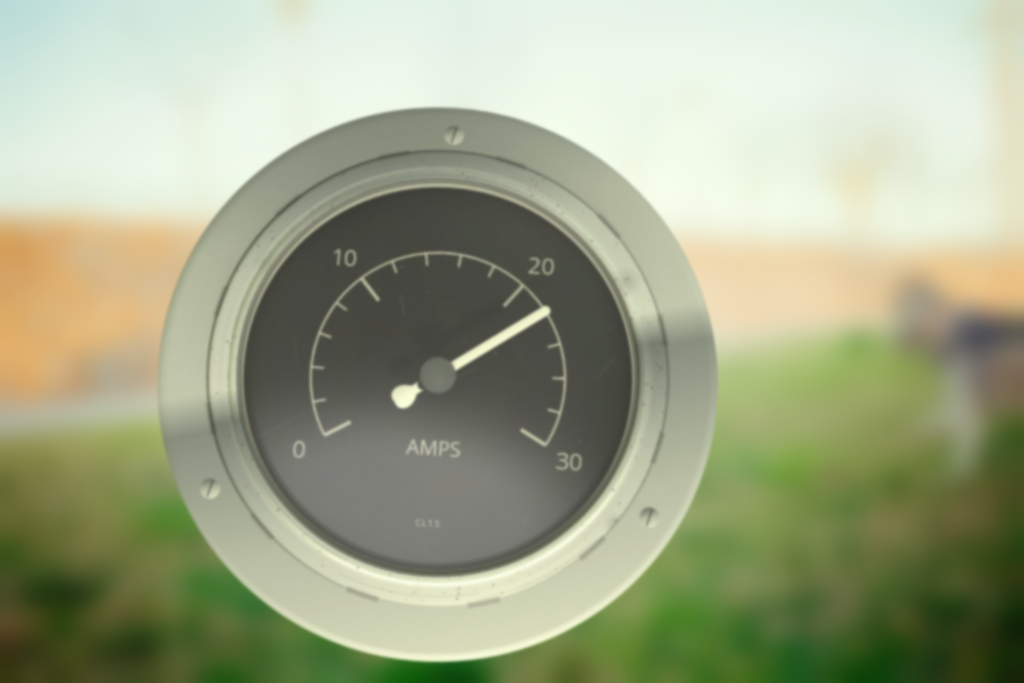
22A
